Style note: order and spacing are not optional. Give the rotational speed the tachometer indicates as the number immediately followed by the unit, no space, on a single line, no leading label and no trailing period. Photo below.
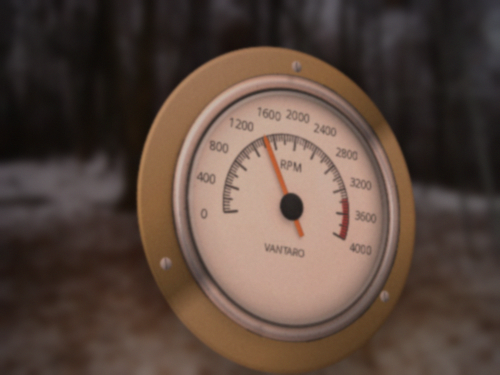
1400rpm
